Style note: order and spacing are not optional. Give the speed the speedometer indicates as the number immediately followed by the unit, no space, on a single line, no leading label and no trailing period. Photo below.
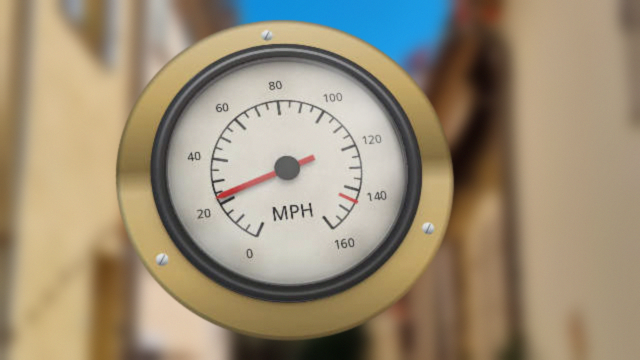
22.5mph
